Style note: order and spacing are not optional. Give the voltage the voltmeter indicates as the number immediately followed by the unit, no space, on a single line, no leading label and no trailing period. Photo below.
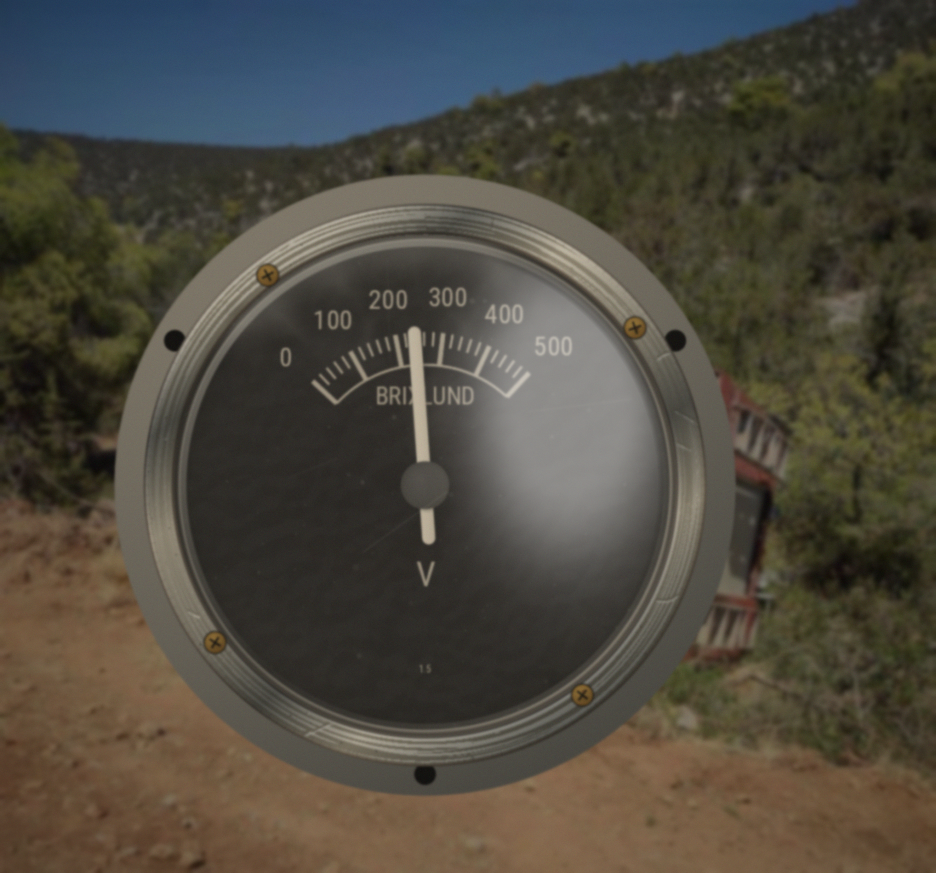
240V
